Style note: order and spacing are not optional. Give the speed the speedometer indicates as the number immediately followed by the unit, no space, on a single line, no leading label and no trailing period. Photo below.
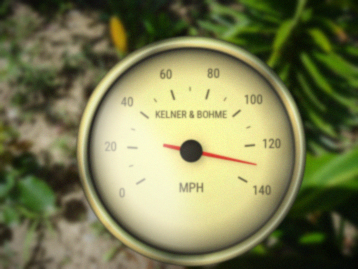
130mph
